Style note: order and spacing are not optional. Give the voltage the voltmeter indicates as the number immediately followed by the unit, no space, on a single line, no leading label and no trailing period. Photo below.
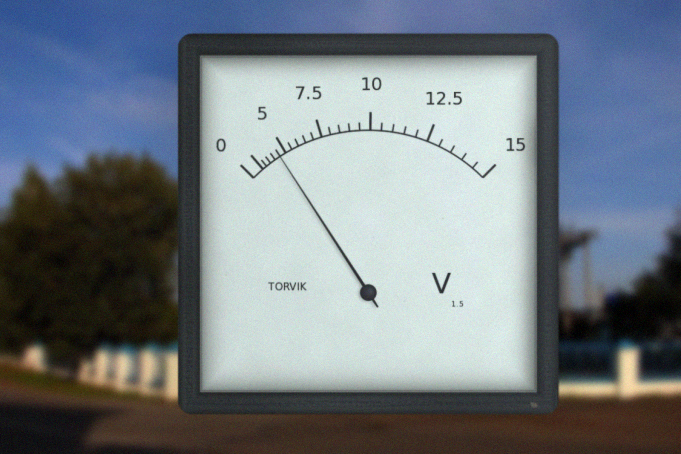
4.5V
